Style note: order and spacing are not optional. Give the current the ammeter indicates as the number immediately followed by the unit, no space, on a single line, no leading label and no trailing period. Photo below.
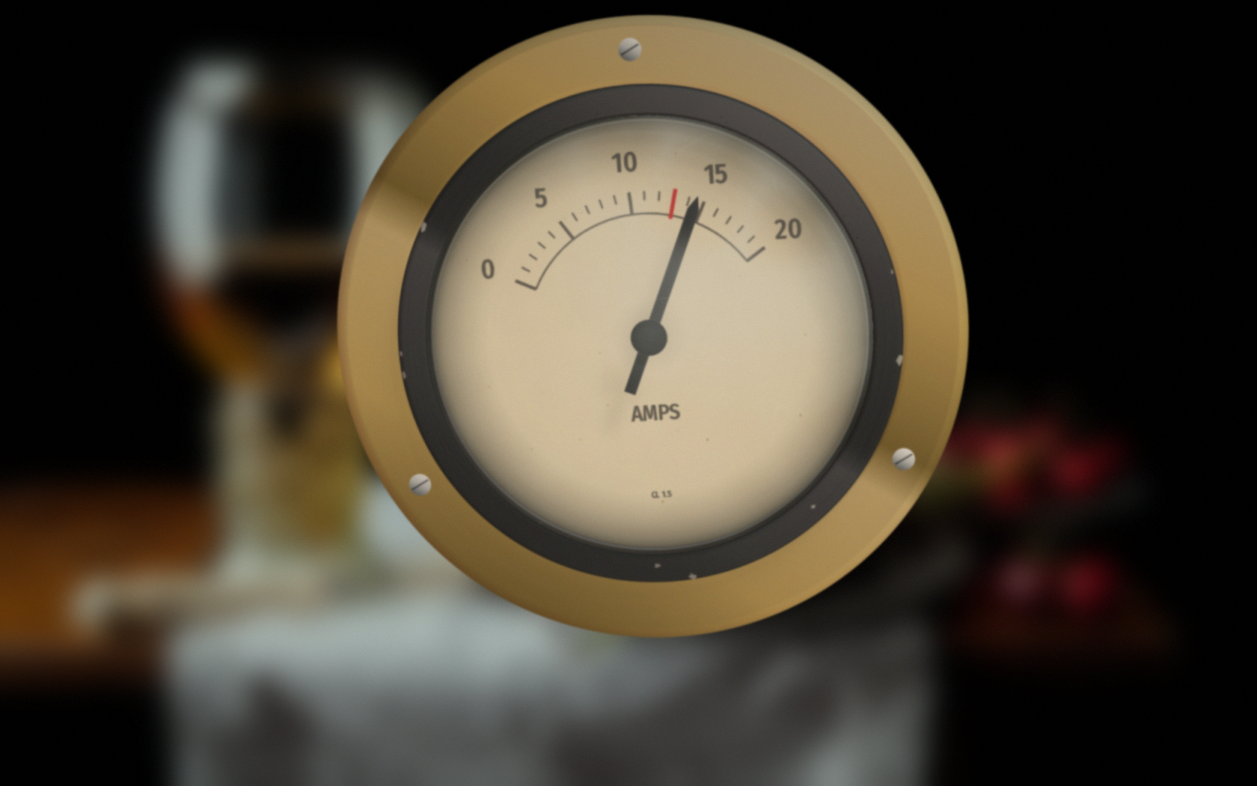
14.5A
